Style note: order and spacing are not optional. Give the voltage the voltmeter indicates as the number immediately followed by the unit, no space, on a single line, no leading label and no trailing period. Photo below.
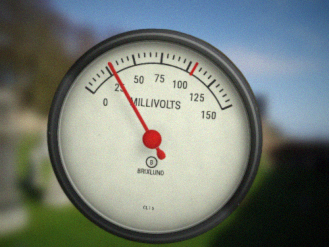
30mV
